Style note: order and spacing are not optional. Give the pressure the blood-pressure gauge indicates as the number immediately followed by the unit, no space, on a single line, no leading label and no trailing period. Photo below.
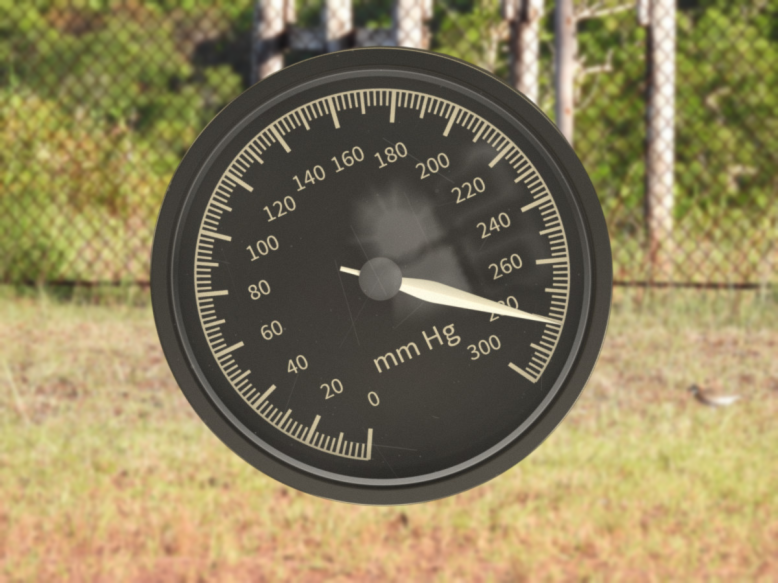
280mmHg
